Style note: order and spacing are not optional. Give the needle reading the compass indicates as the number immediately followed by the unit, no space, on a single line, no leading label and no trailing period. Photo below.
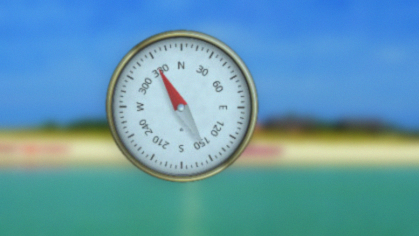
330°
